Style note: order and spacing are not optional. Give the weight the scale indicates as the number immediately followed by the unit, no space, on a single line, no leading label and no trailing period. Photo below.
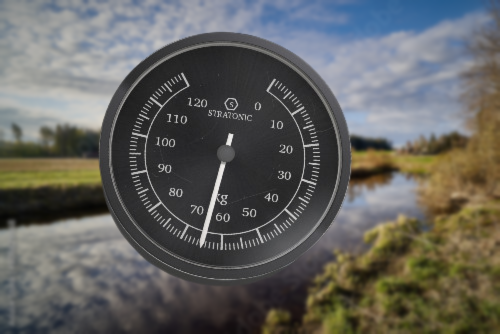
65kg
